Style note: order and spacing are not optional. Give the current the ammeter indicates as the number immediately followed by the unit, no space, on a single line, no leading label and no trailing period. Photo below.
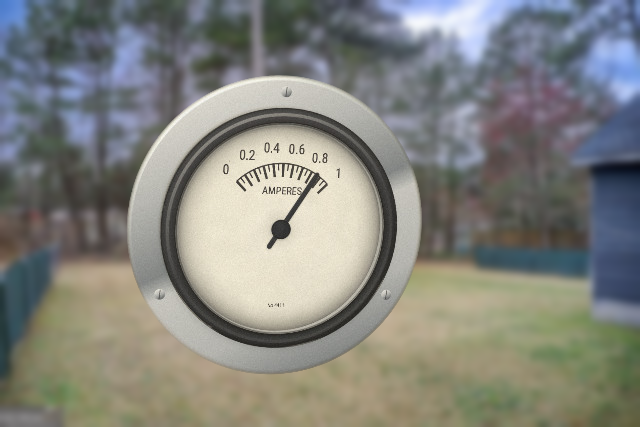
0.85A
